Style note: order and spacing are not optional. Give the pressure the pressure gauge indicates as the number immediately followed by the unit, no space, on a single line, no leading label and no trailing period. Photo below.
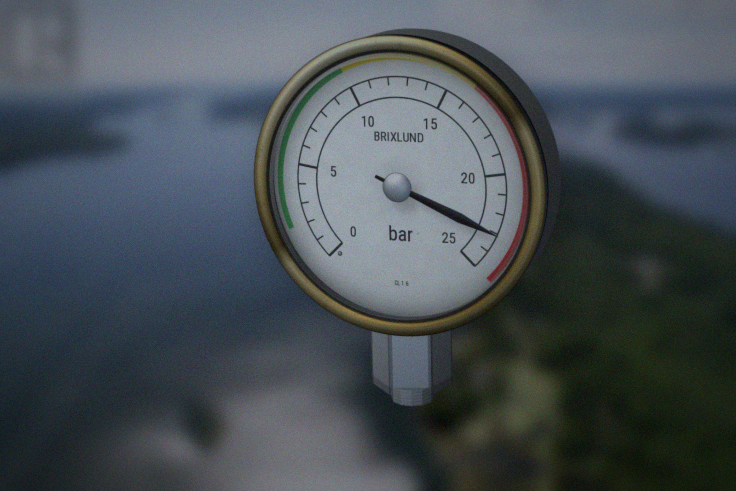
23bar
